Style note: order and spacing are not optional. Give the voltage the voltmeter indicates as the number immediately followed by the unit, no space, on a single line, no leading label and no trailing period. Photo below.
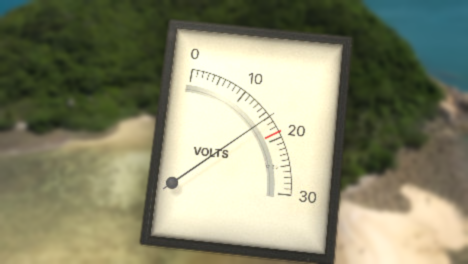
16V
